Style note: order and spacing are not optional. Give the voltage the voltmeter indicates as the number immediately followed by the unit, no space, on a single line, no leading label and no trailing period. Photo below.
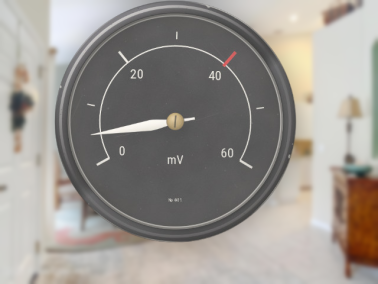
5mV
